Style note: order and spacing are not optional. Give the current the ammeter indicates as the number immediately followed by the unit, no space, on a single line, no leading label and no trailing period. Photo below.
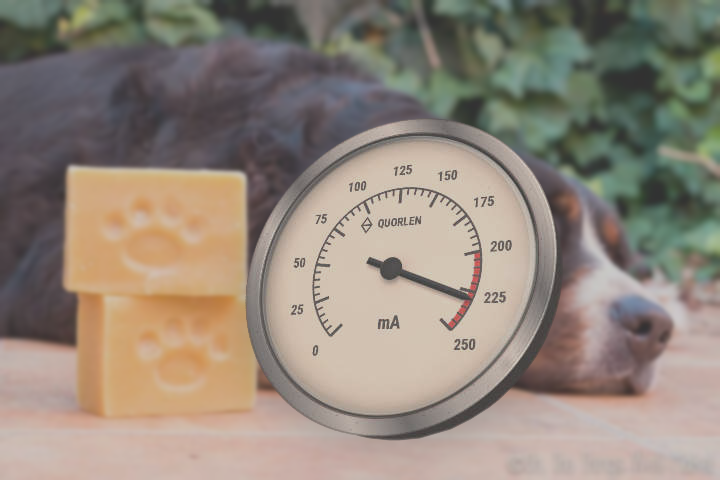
230mA
